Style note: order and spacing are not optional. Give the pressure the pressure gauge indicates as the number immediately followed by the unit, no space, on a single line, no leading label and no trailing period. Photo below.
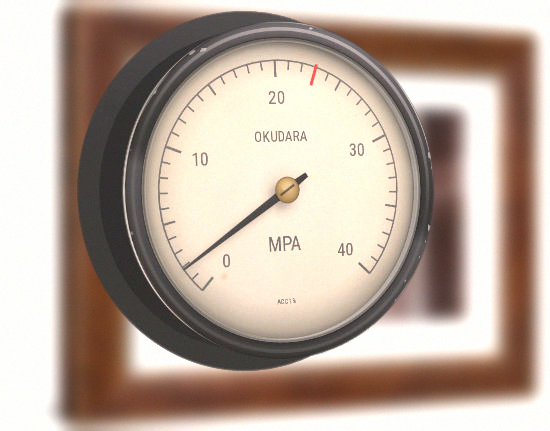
2MPa
